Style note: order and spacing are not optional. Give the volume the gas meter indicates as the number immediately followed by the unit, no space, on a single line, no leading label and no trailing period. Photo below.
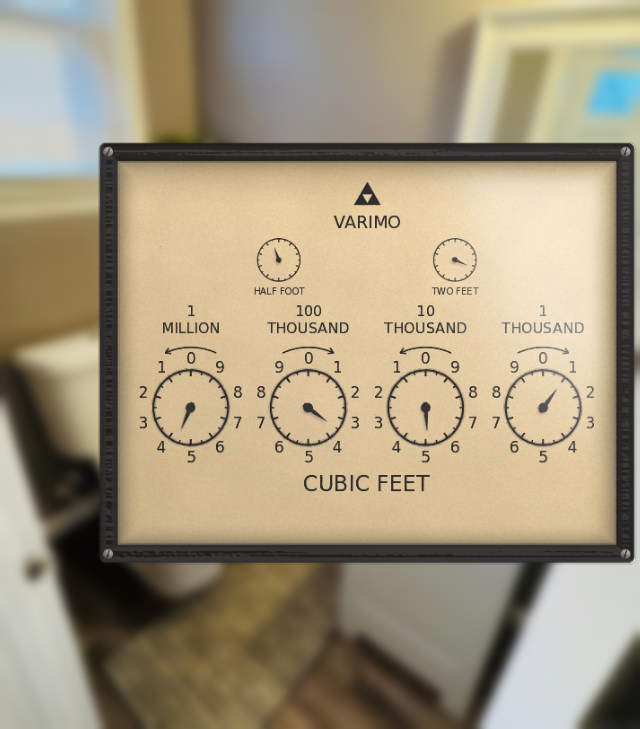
435100ft³
